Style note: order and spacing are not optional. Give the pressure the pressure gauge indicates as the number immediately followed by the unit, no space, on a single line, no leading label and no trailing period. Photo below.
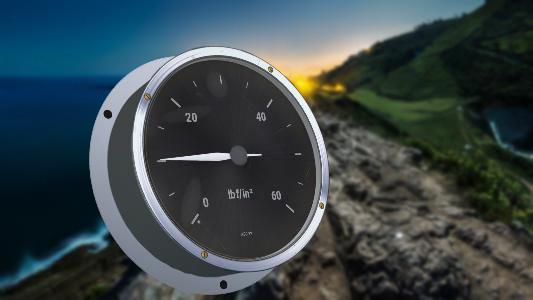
10psi
